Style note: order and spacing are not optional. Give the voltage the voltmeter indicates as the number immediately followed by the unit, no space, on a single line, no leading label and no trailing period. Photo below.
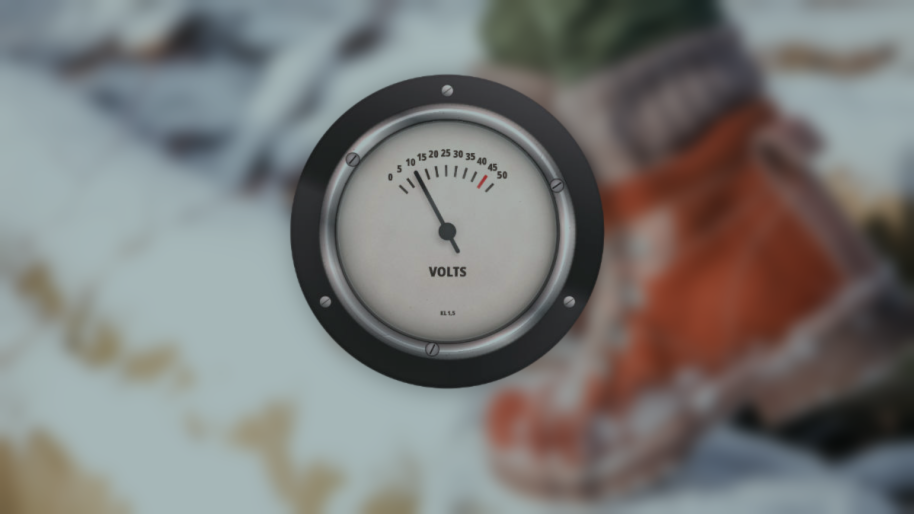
10V
